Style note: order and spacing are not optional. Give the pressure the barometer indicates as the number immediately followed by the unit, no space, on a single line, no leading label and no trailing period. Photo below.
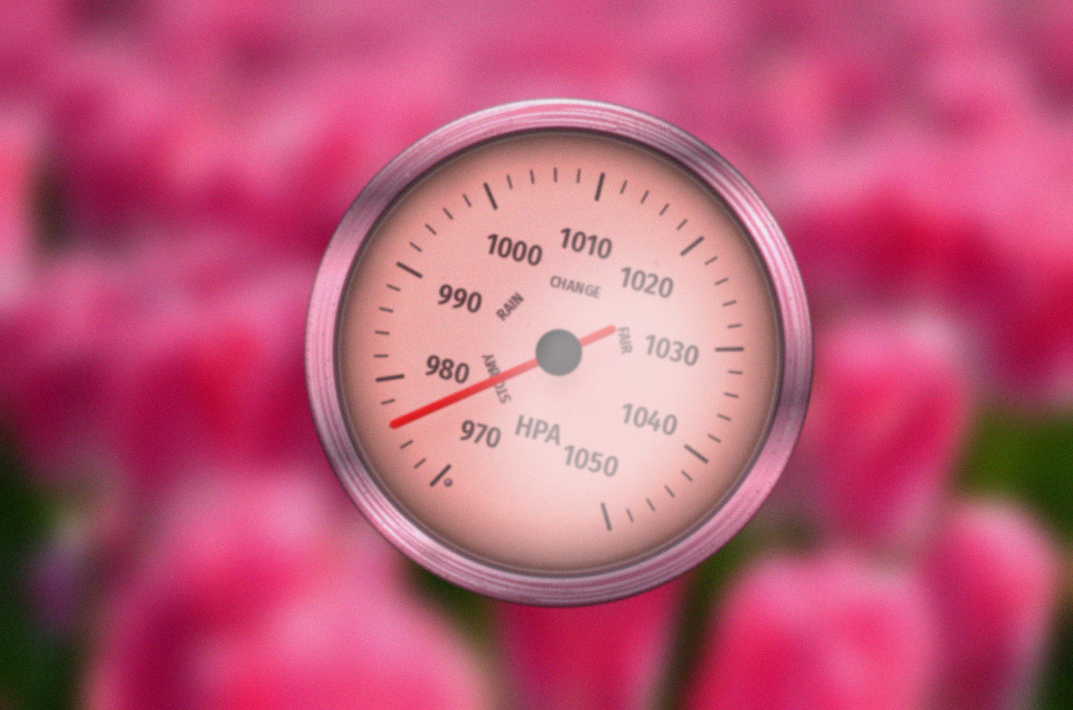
976hPa
